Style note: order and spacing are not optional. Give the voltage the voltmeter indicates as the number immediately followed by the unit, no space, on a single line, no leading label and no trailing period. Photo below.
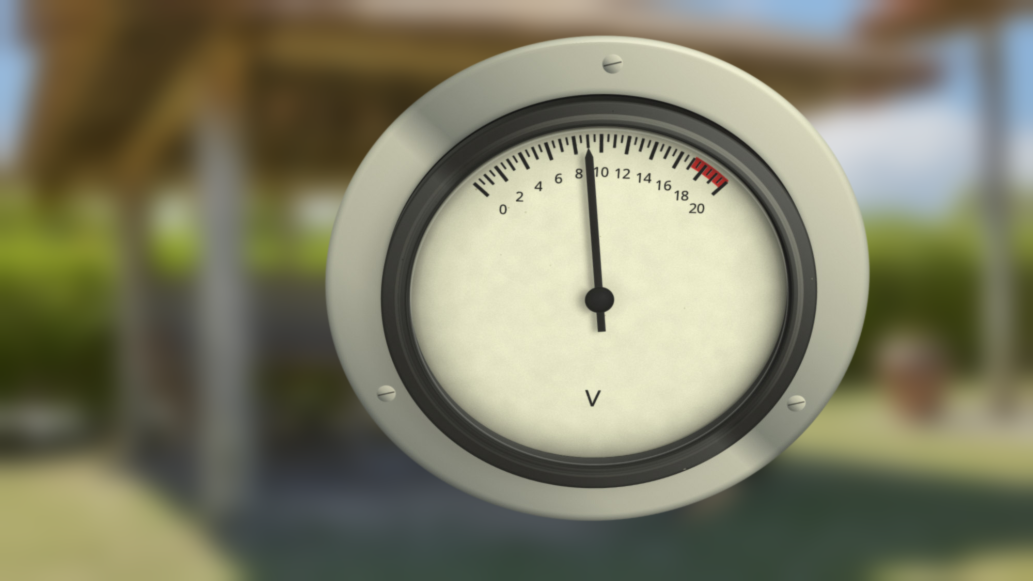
9V
